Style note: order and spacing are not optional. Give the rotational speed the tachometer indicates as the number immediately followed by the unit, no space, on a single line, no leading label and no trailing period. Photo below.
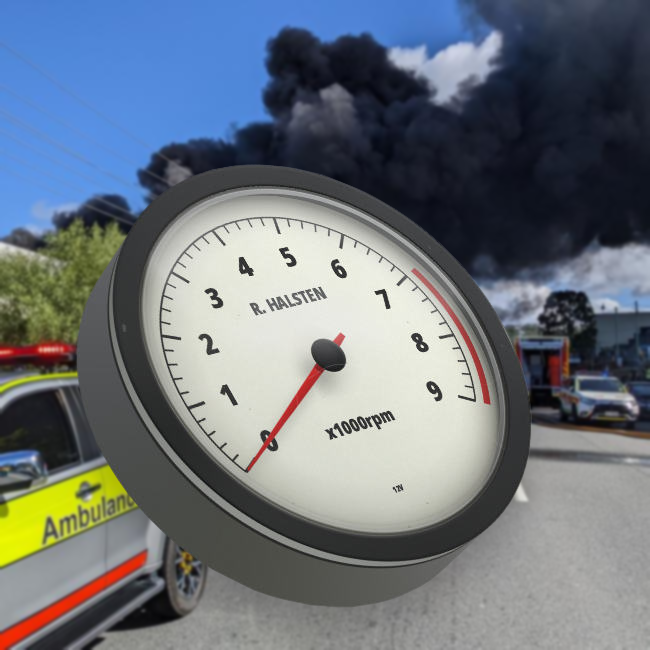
0rpm
